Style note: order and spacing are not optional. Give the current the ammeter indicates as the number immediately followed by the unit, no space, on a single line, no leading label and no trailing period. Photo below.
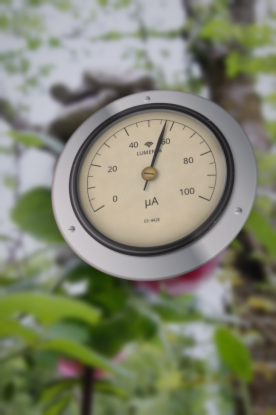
57.5µA
